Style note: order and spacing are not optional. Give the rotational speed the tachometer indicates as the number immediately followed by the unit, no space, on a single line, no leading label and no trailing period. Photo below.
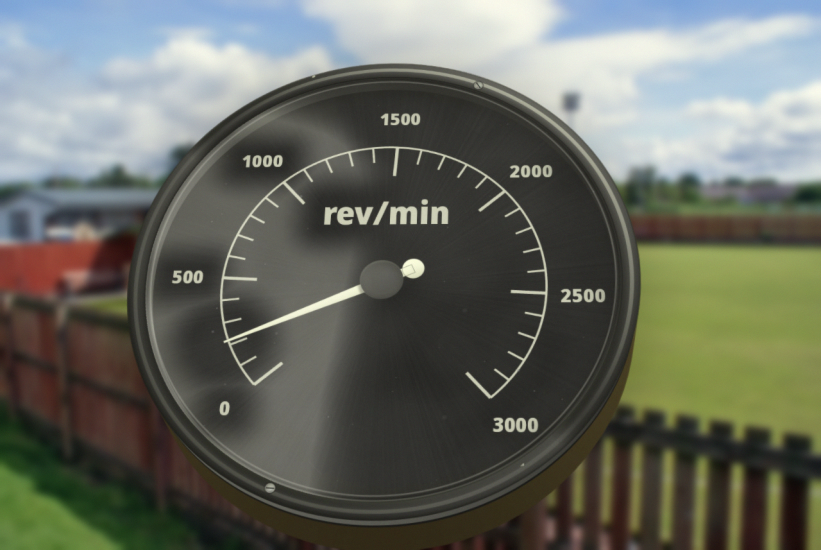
200rpm
